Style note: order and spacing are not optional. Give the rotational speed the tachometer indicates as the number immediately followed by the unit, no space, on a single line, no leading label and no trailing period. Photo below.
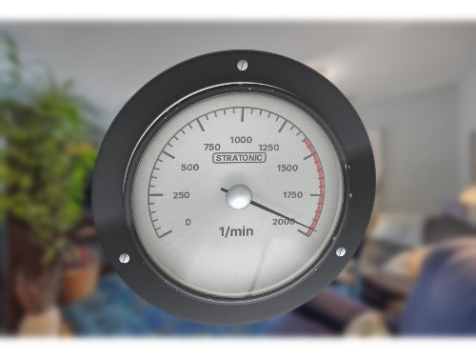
1950rpm
